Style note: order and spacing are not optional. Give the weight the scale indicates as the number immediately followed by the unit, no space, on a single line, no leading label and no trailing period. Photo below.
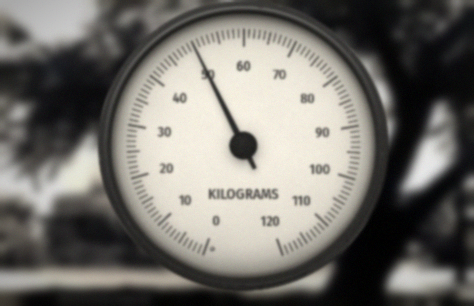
50kg
